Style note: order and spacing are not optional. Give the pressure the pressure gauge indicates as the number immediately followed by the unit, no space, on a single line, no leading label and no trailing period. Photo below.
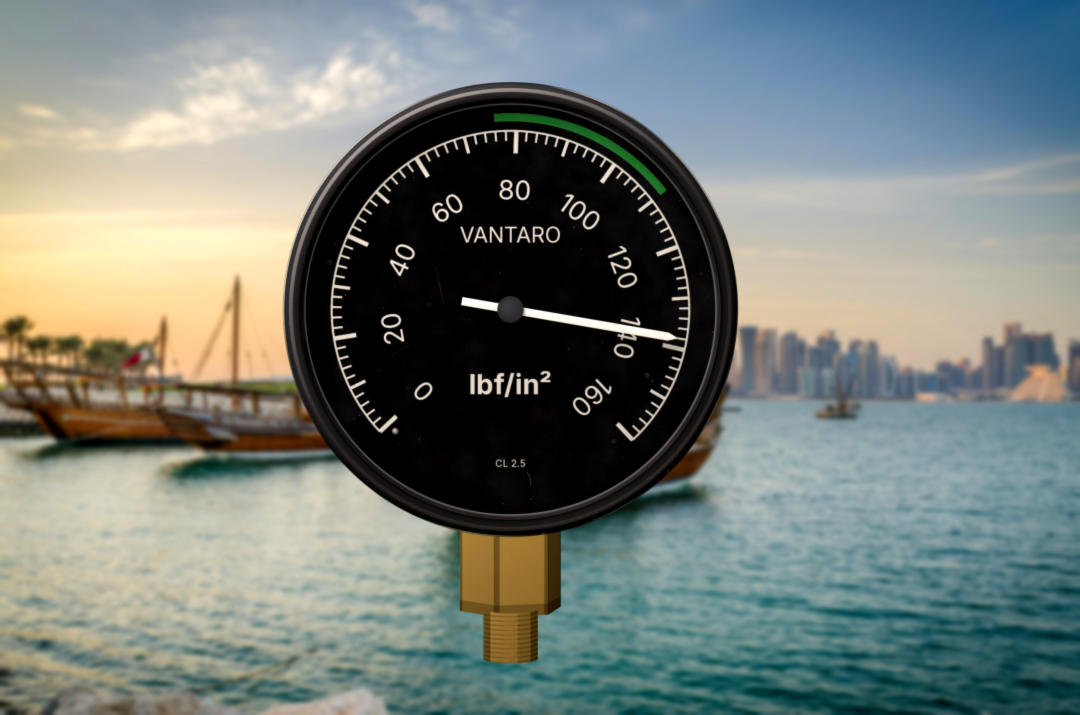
138psi
